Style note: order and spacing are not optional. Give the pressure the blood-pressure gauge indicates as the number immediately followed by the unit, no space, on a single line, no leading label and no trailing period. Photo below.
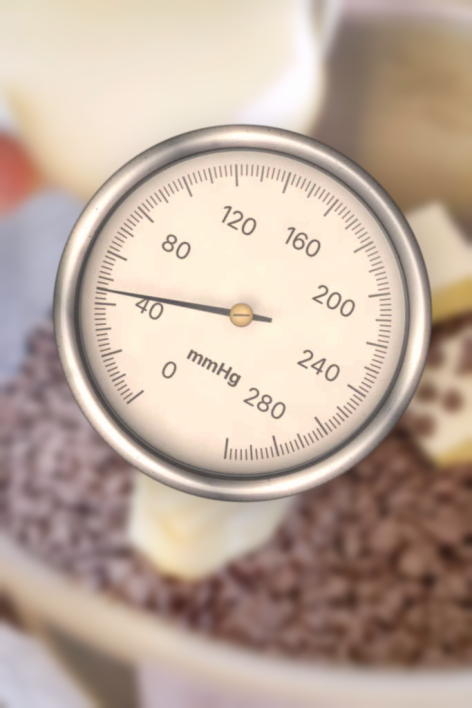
46mmHg
